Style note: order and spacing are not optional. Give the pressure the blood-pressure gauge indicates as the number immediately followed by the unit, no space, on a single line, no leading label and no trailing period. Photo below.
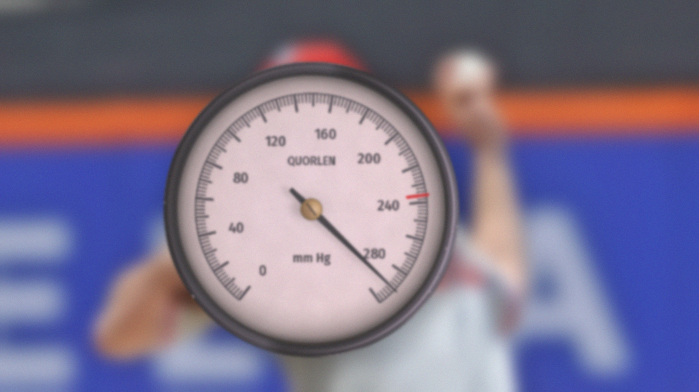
290mmHg
